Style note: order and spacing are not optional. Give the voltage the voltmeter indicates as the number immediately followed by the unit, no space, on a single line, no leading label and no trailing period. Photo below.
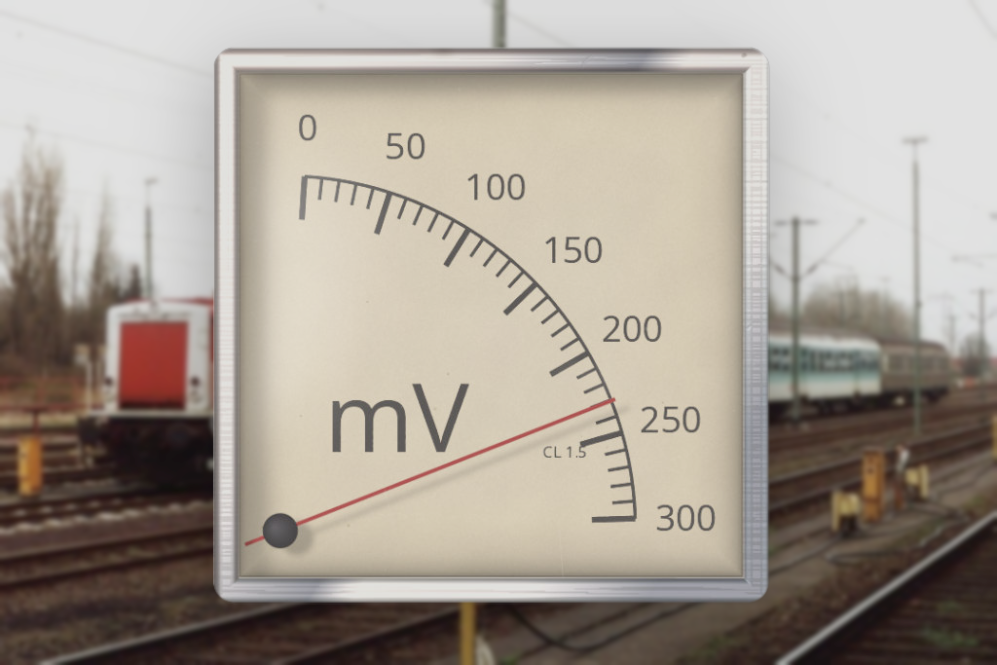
230mV
